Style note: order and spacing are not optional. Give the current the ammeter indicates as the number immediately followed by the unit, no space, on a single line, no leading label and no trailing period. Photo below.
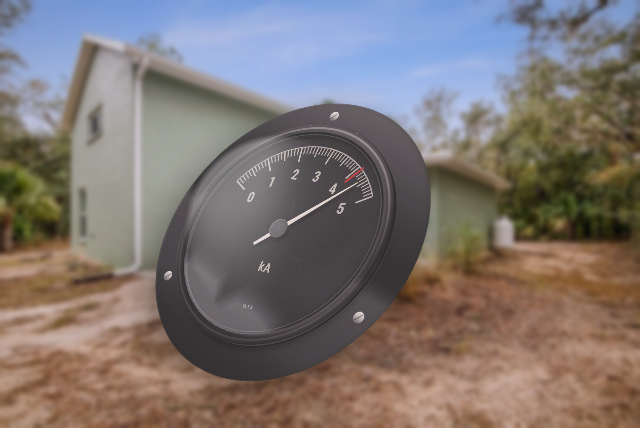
4.5kA
